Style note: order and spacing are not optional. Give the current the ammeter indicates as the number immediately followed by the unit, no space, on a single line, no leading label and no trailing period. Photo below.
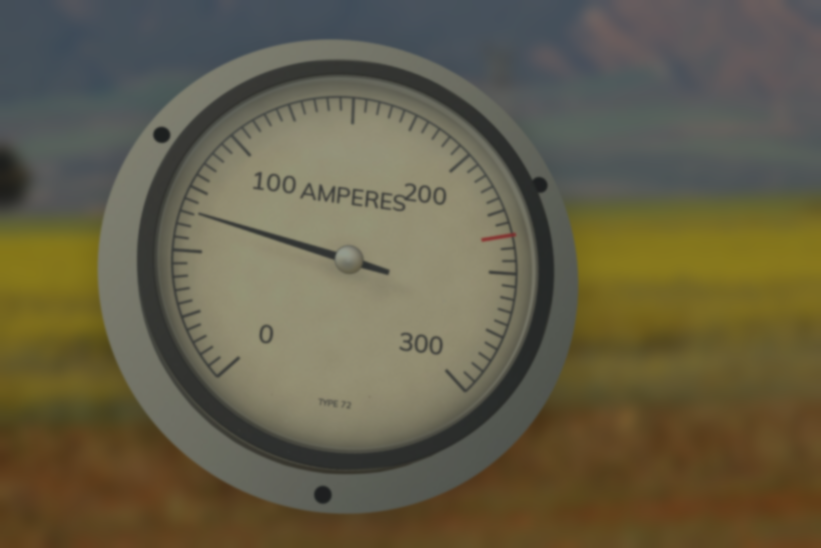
65A
